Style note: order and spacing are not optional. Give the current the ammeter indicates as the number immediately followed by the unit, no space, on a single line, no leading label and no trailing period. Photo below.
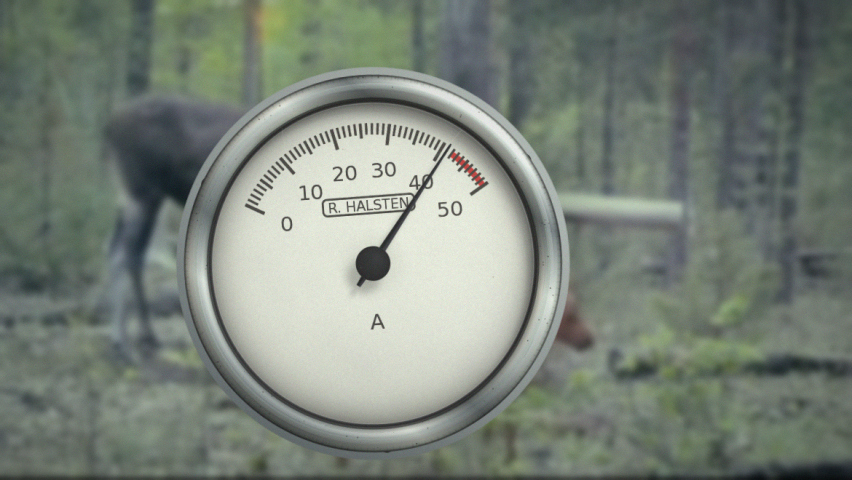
41A
